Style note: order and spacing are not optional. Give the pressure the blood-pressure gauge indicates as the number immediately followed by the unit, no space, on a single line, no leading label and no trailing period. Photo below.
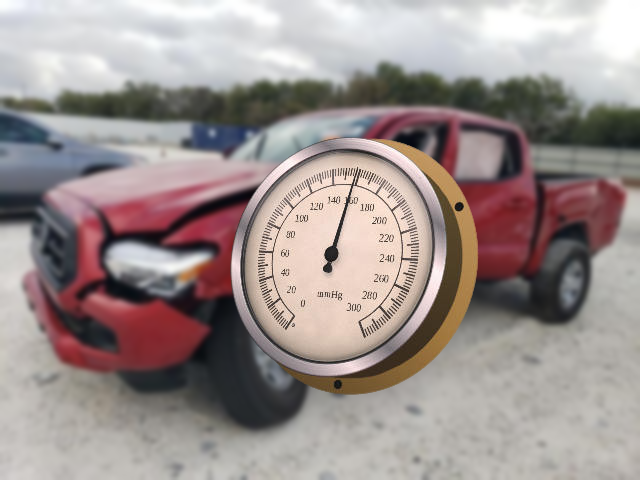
160mmHg
